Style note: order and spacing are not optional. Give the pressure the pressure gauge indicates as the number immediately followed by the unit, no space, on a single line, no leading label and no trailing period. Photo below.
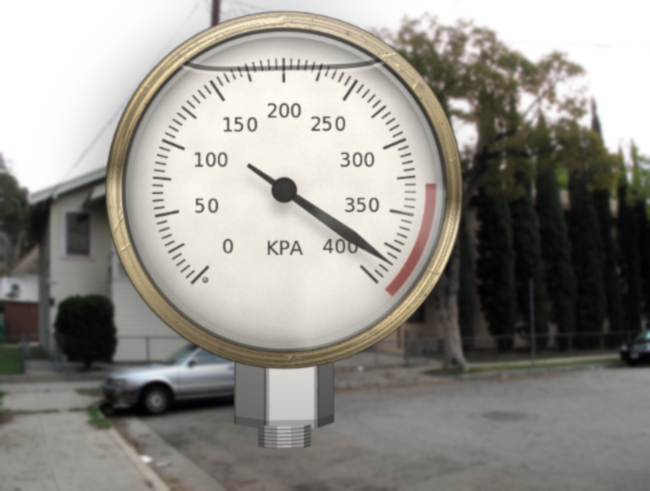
385kPa
